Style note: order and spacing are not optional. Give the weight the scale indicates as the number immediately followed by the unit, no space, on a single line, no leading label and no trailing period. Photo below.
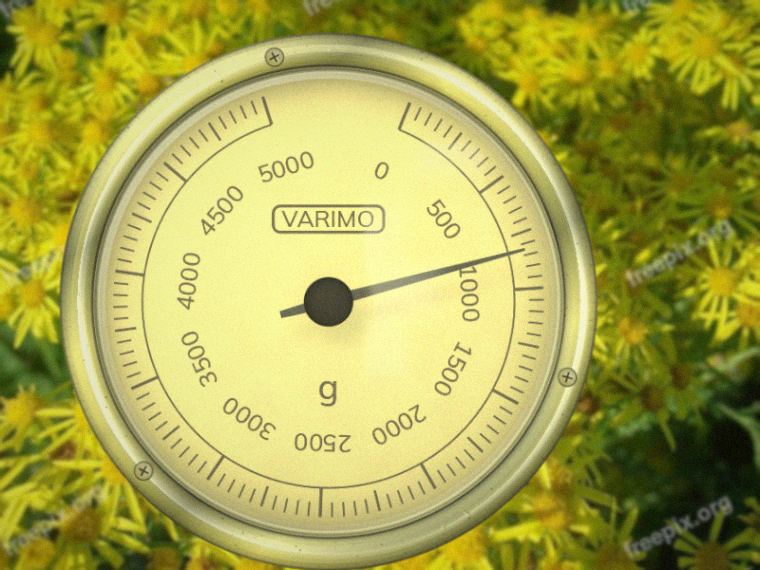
825g
